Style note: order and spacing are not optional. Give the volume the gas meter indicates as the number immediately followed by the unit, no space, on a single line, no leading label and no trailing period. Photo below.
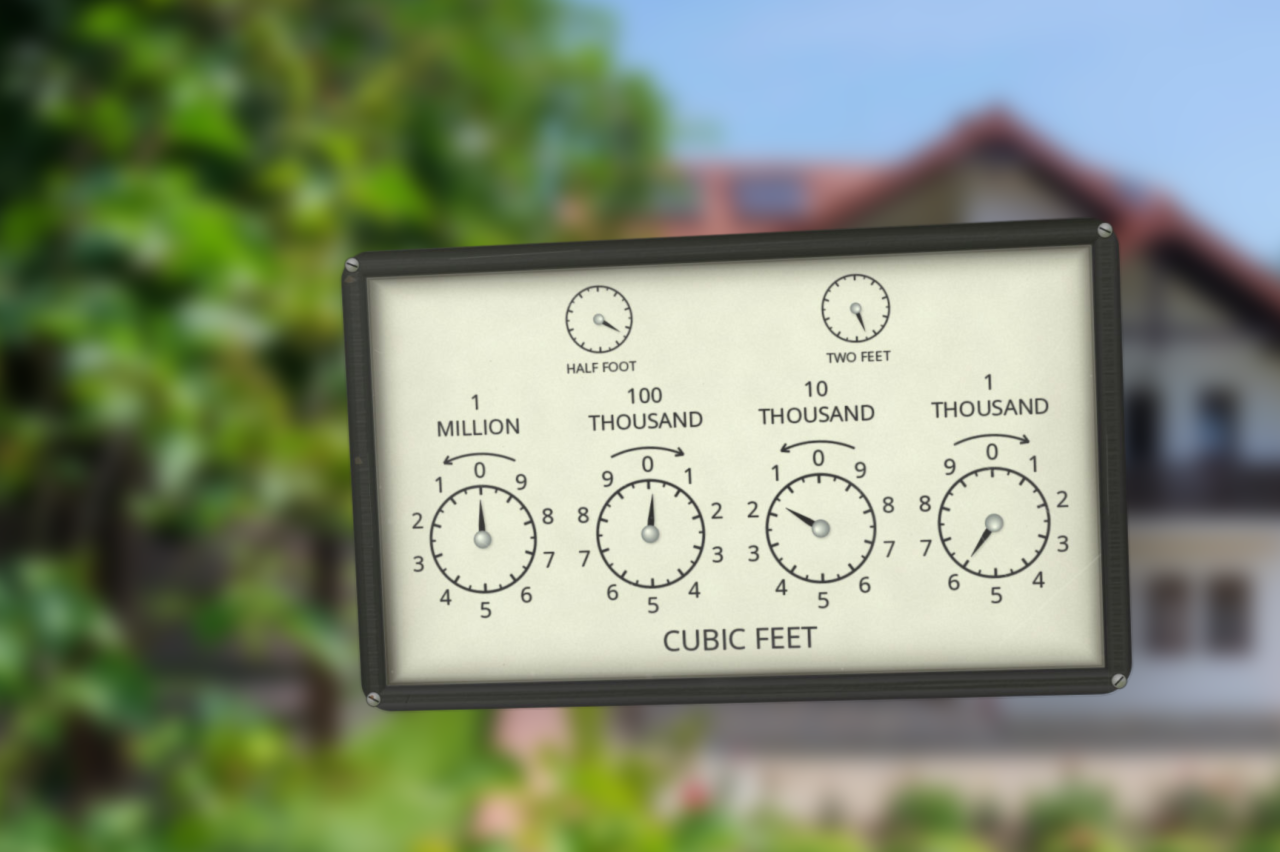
1600ft³
